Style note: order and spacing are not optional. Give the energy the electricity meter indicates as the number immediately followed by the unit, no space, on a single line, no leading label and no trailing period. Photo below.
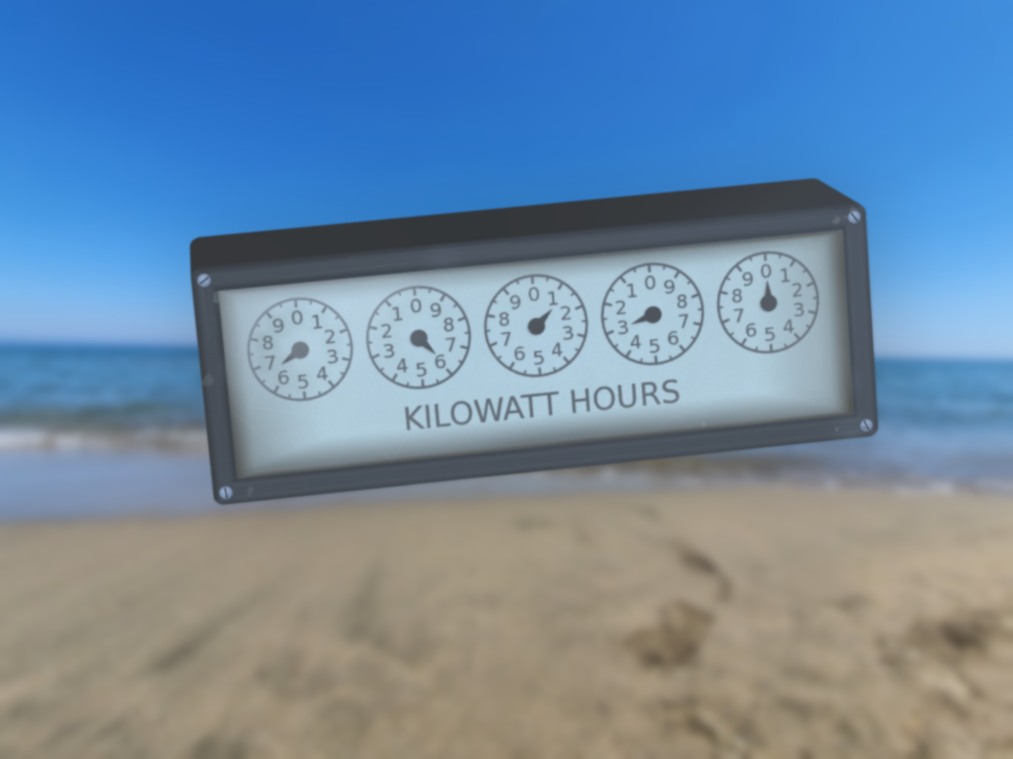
66130kWh
